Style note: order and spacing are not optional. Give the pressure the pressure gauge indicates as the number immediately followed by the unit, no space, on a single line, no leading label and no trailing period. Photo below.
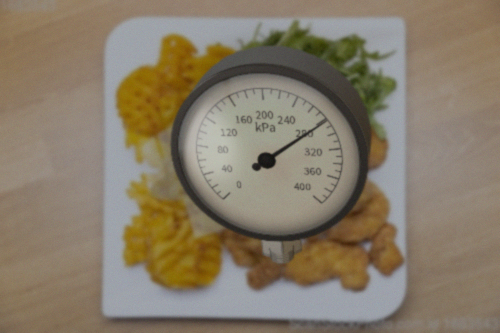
280kPa
